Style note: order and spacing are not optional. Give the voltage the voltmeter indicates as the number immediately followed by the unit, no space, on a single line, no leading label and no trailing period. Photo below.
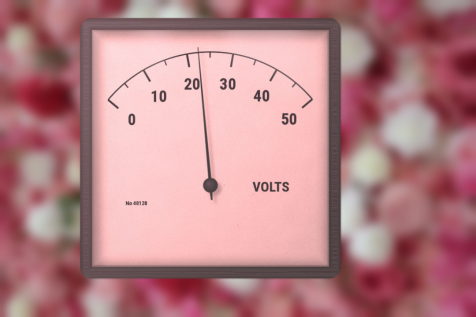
22.5V
